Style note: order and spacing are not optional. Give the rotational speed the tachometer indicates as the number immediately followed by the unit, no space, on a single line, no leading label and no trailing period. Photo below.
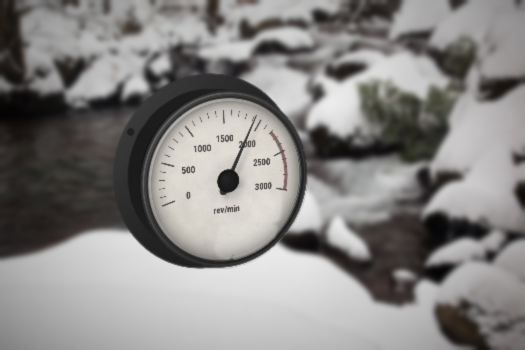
1900rpm
